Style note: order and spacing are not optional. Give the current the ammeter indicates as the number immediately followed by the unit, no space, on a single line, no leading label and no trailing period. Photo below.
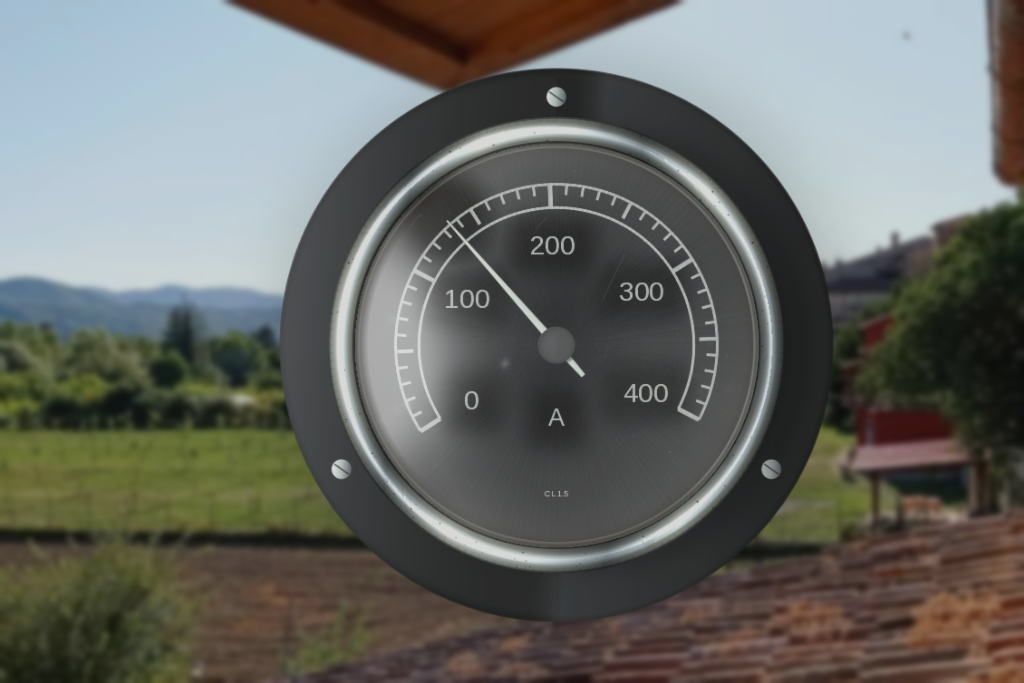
135A
